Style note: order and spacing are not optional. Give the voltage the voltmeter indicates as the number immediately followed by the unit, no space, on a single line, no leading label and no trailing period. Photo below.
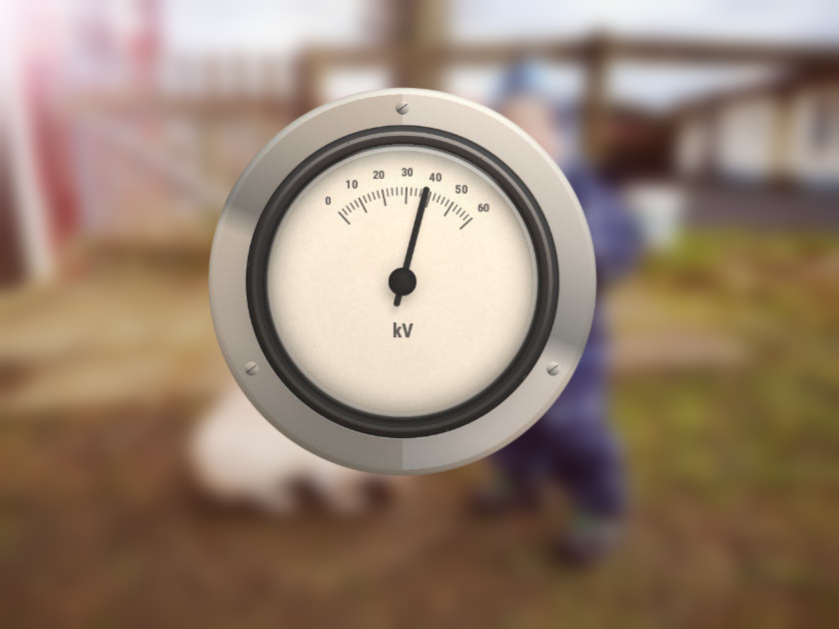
38kV
